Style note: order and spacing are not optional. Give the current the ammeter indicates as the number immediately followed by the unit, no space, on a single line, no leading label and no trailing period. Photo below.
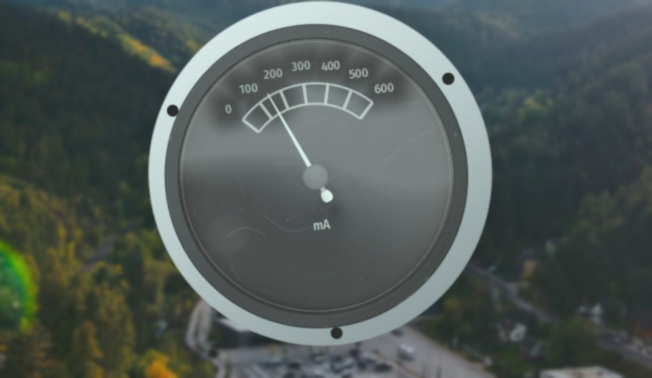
150mA
